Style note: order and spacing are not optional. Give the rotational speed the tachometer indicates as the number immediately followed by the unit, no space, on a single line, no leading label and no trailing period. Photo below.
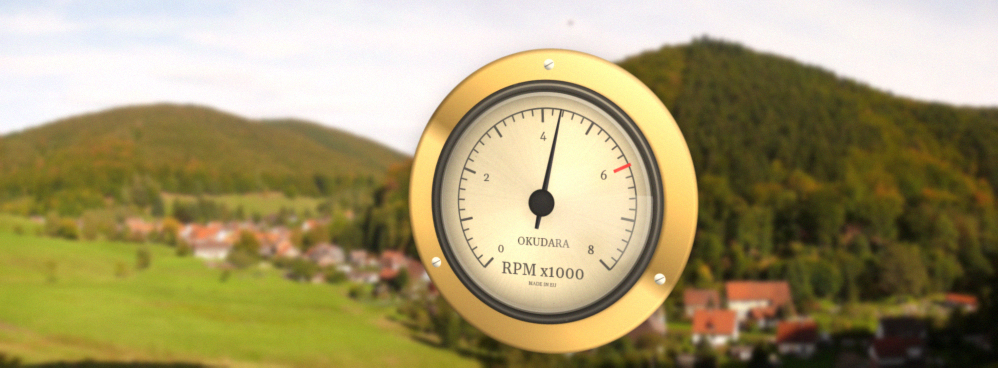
4400rpm
